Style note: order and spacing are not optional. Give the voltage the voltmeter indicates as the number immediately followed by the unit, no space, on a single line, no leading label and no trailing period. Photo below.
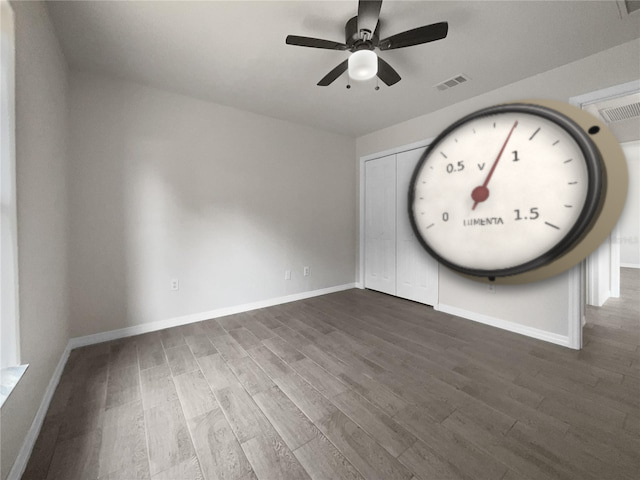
0.9V
